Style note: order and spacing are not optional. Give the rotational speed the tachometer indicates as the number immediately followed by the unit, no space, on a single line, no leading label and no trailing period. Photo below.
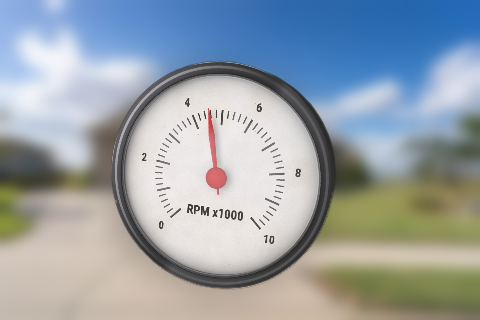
4600rpm
